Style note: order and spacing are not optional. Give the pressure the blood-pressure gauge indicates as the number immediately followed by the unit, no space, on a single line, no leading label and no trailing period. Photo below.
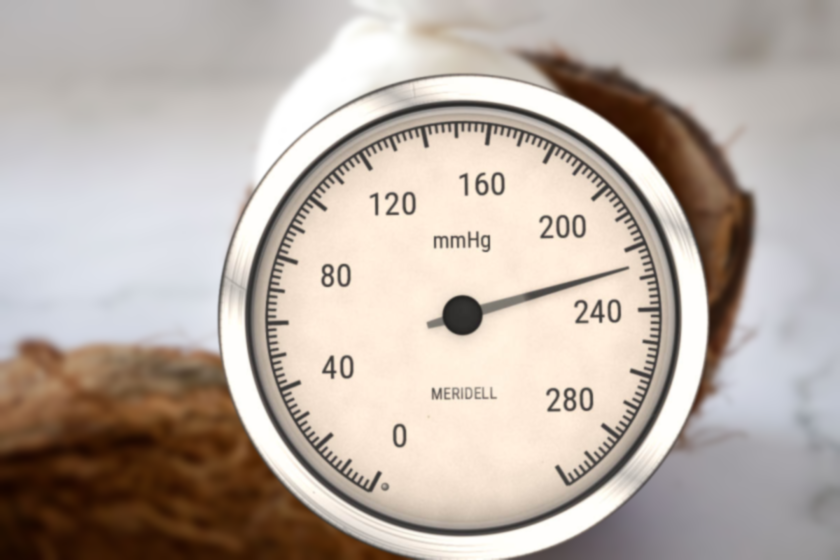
226mmHg
